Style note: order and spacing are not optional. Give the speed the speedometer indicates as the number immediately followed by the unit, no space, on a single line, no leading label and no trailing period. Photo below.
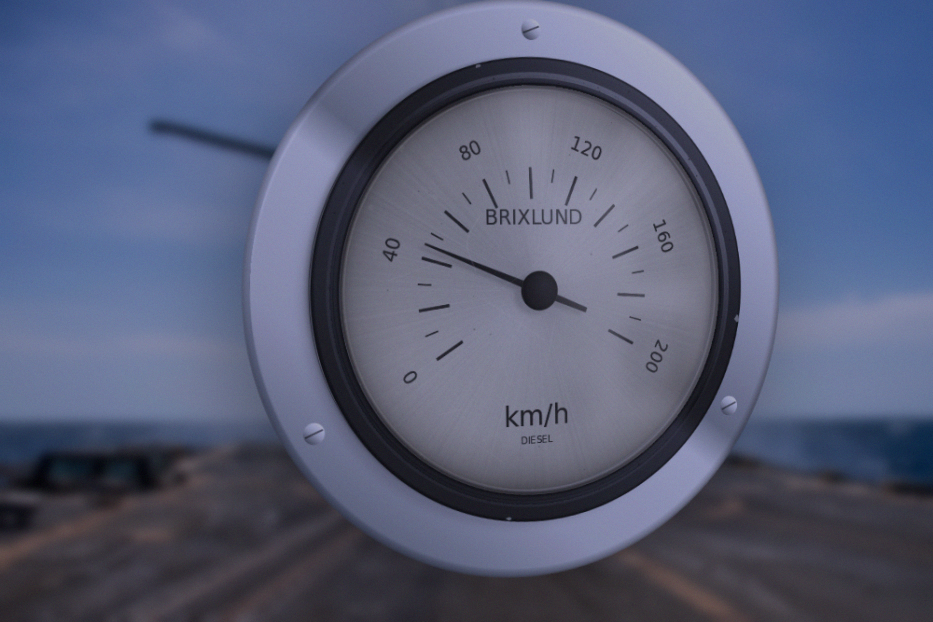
45km/h
